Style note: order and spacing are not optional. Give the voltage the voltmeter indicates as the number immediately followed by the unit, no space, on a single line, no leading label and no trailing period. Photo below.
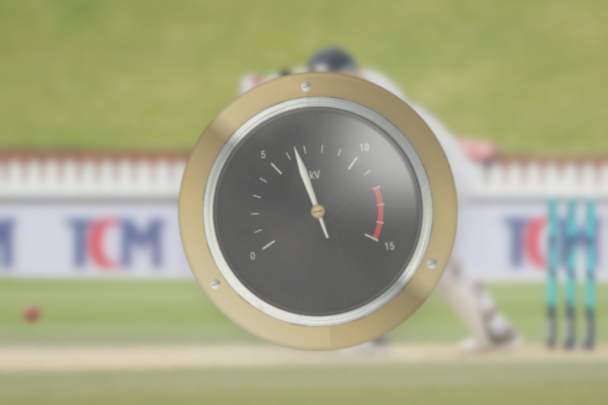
6.5kV
